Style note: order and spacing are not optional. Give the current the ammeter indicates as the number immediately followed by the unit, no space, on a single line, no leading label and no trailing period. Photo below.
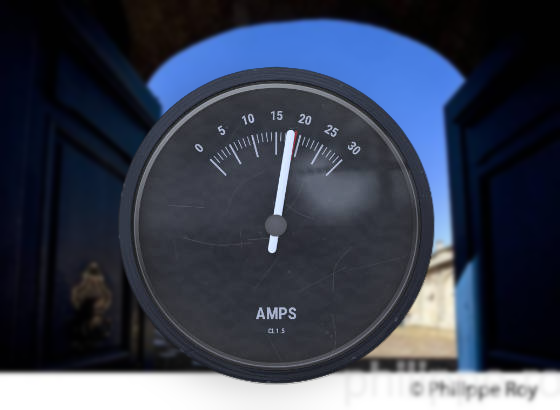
18A
